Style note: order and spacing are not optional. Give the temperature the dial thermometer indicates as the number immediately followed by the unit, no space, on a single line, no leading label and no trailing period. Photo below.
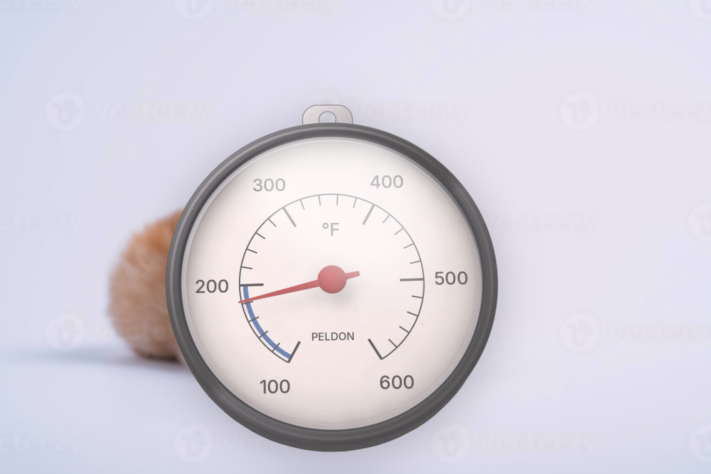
180°F
